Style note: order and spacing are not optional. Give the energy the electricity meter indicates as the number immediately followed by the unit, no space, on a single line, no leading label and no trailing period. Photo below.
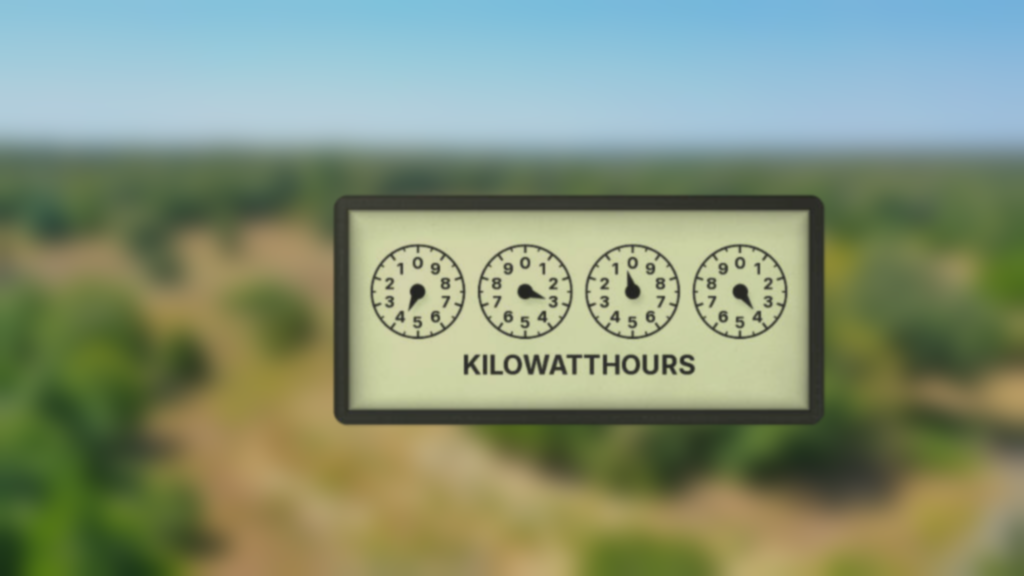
4304kWh
